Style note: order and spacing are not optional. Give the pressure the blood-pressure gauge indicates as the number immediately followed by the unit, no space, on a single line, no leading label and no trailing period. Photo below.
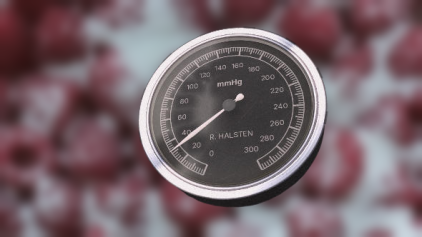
30mmHg
